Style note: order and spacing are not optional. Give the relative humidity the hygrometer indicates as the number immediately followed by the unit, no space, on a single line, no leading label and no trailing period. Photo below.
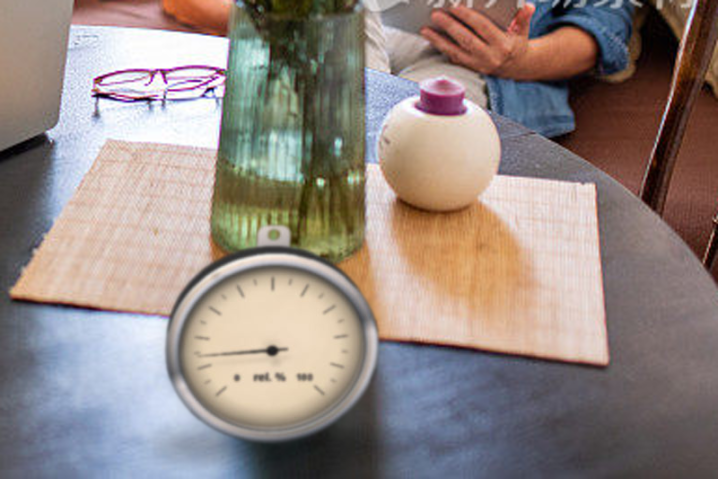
15%
